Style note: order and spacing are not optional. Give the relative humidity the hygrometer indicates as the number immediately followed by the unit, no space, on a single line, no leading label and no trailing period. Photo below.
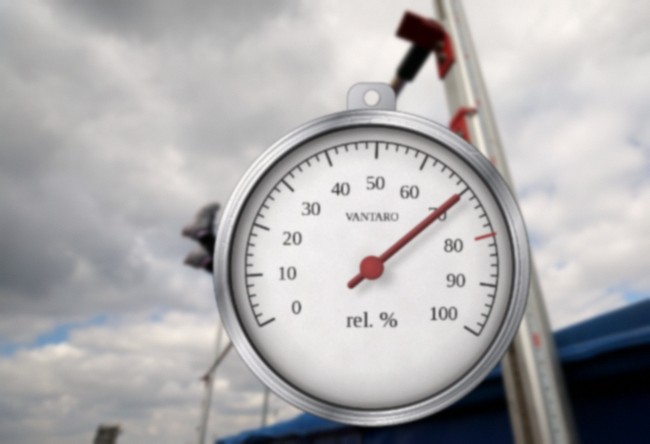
70%
